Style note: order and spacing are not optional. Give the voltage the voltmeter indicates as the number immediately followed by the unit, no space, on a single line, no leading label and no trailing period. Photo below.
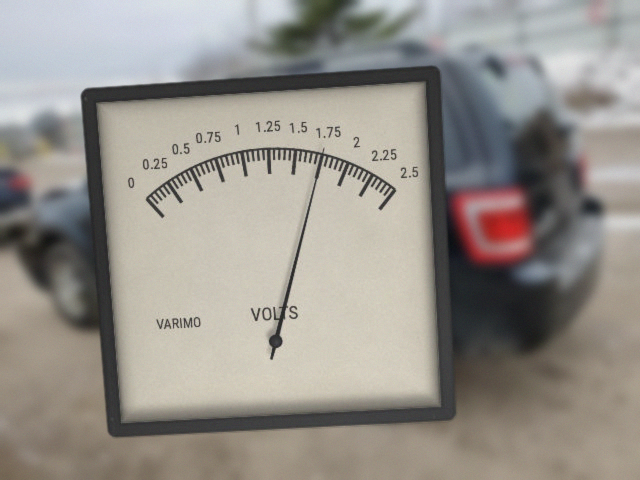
1.75V
